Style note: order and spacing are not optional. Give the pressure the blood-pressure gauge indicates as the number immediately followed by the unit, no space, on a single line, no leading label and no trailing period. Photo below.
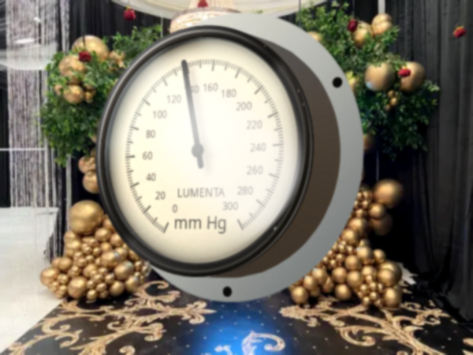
140mmHg
